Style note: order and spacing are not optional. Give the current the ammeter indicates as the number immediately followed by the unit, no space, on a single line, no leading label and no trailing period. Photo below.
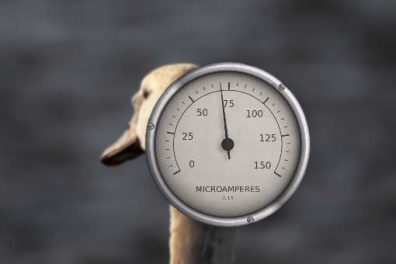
70µA
